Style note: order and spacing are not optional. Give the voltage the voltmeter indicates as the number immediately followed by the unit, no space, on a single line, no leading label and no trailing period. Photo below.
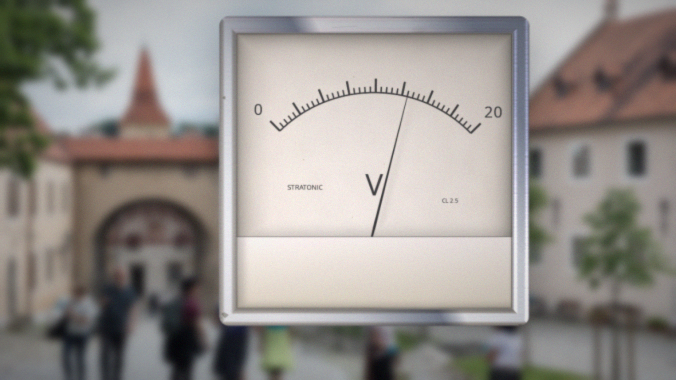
13V
